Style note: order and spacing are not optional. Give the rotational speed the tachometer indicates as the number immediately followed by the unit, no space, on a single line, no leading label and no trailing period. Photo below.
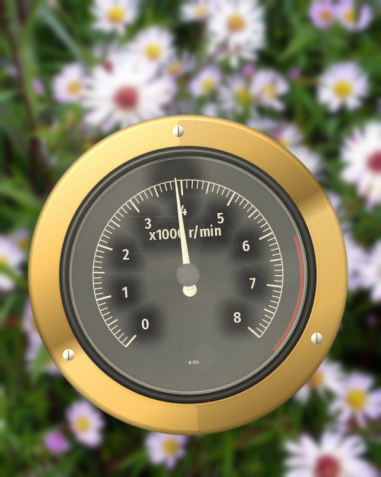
3900rpm
